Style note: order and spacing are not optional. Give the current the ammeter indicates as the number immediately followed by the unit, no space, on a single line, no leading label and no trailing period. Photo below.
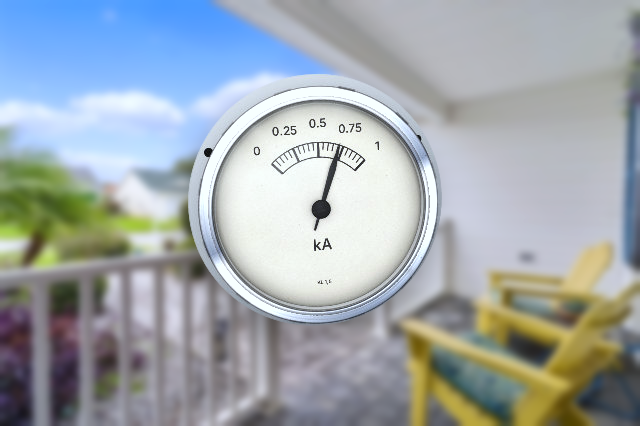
0.7kA
